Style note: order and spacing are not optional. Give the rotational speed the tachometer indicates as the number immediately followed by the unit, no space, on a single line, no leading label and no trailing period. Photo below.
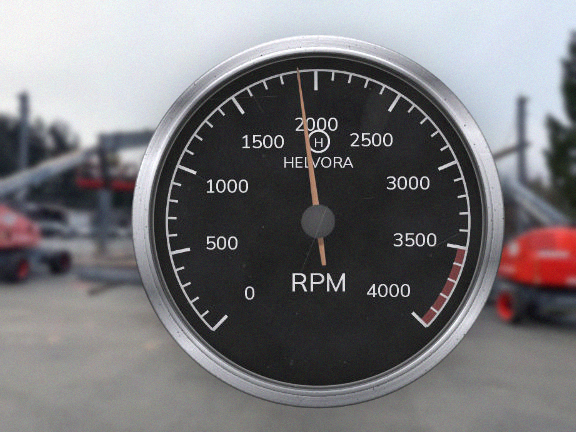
1900rpm
